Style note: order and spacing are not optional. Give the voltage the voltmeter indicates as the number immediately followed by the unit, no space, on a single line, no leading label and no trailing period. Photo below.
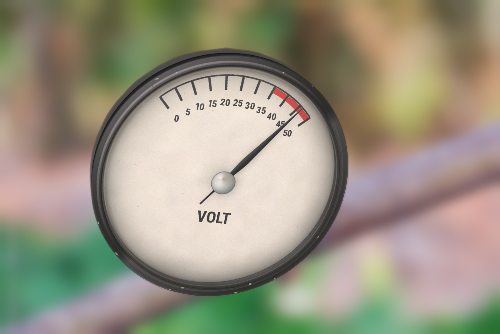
45V
